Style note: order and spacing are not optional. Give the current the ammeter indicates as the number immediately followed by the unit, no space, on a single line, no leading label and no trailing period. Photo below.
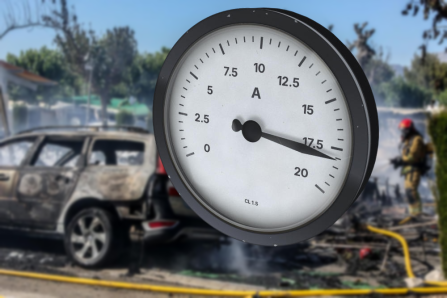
18A
